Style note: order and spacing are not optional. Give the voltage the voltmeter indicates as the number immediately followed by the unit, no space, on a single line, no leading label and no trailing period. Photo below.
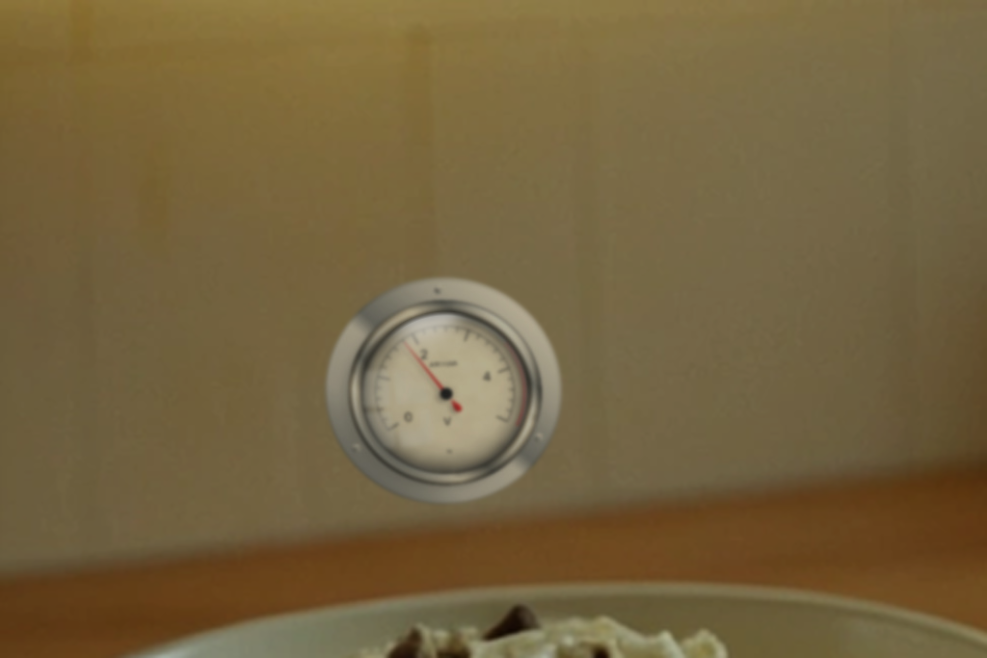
1.8V
